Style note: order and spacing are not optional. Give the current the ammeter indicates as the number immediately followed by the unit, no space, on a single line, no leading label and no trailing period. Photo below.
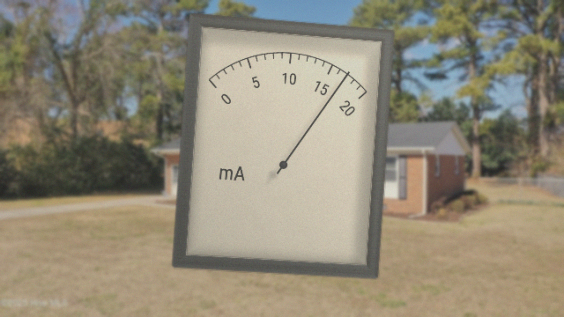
17mA
